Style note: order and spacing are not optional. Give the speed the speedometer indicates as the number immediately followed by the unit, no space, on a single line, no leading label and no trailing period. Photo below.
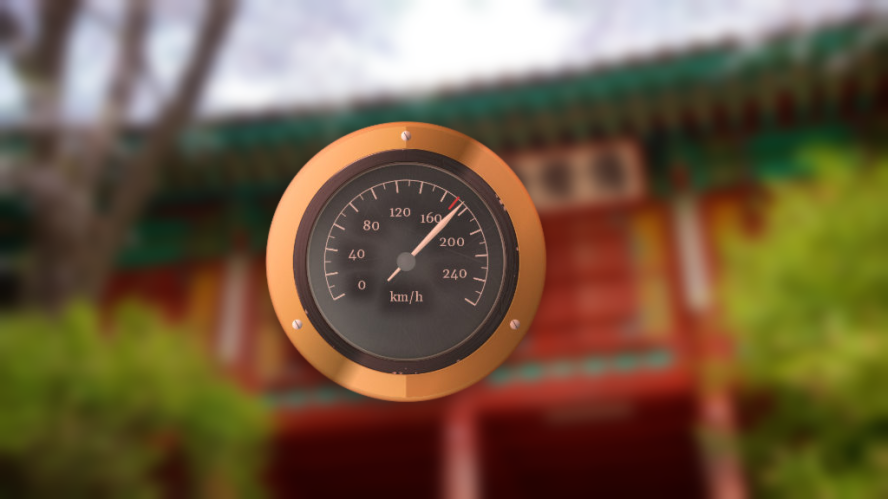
175km/h
